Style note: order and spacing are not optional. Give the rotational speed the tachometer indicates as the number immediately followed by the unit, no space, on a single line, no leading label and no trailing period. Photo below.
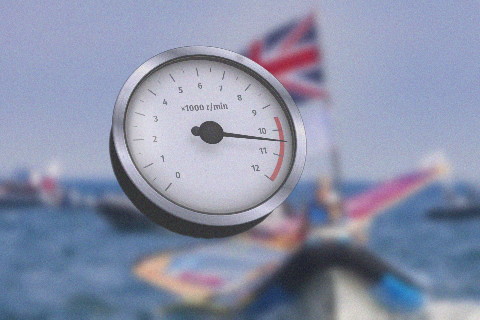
10500rpm
